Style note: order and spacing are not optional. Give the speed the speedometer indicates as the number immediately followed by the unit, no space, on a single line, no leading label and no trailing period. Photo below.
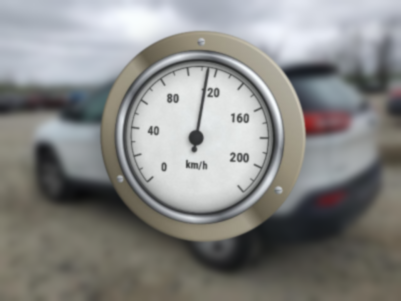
115km/h
